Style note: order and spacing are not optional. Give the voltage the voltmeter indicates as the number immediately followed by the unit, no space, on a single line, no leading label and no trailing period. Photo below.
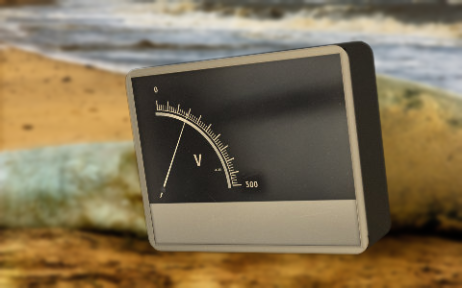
150V
